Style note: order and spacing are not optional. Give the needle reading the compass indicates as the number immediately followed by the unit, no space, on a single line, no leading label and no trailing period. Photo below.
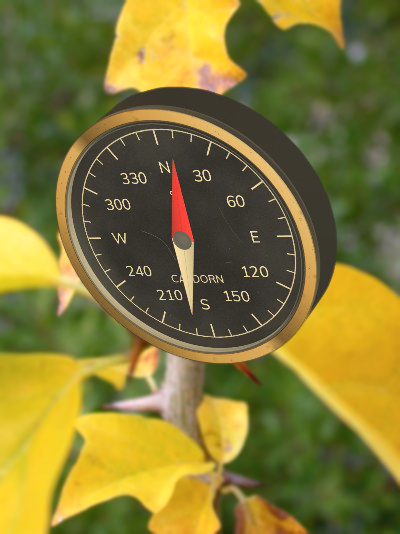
10°
